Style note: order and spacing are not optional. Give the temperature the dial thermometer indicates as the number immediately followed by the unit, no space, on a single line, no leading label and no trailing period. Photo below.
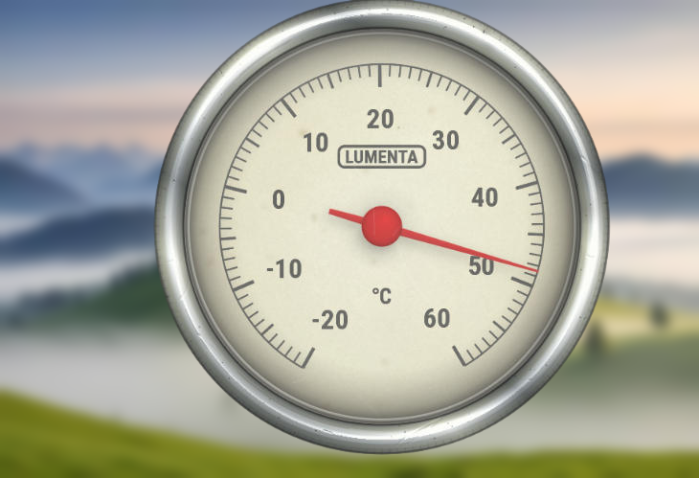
48.5°C
